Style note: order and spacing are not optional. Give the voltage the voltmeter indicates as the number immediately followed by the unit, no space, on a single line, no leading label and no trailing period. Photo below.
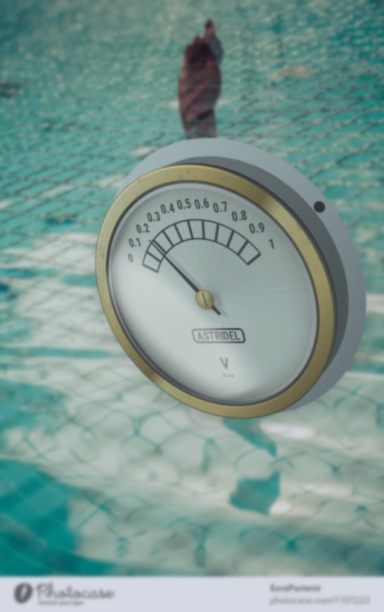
0.2V
